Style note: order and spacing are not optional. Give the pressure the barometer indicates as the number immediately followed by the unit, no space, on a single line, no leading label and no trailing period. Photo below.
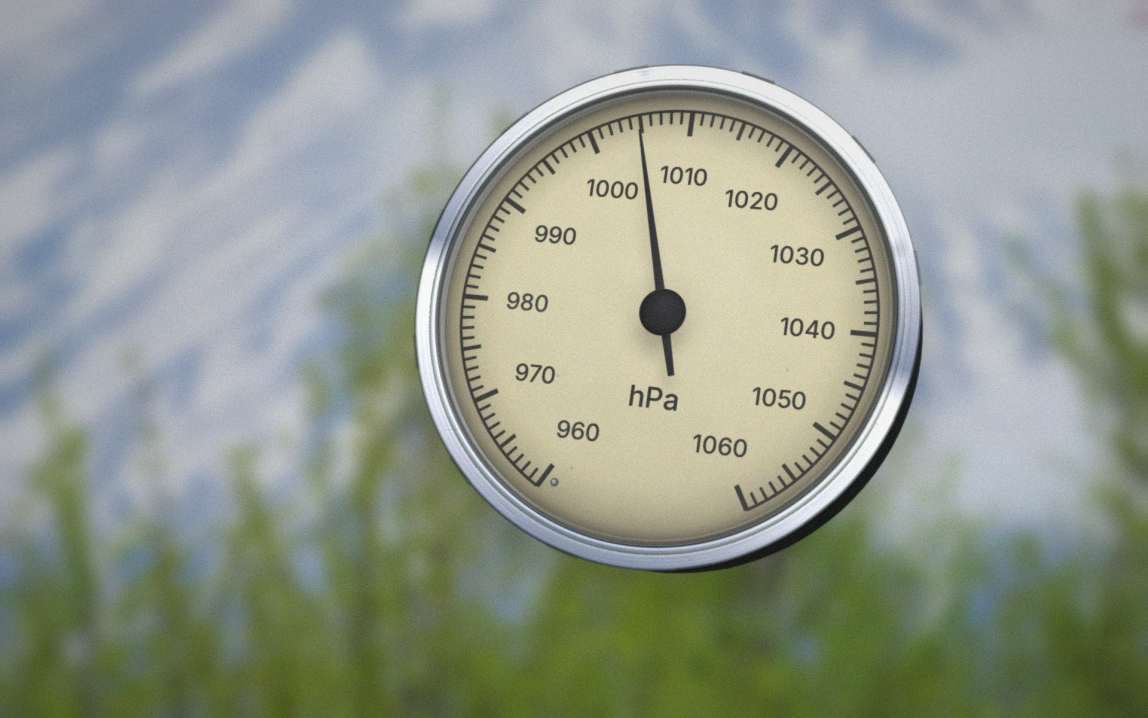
1005hPa
